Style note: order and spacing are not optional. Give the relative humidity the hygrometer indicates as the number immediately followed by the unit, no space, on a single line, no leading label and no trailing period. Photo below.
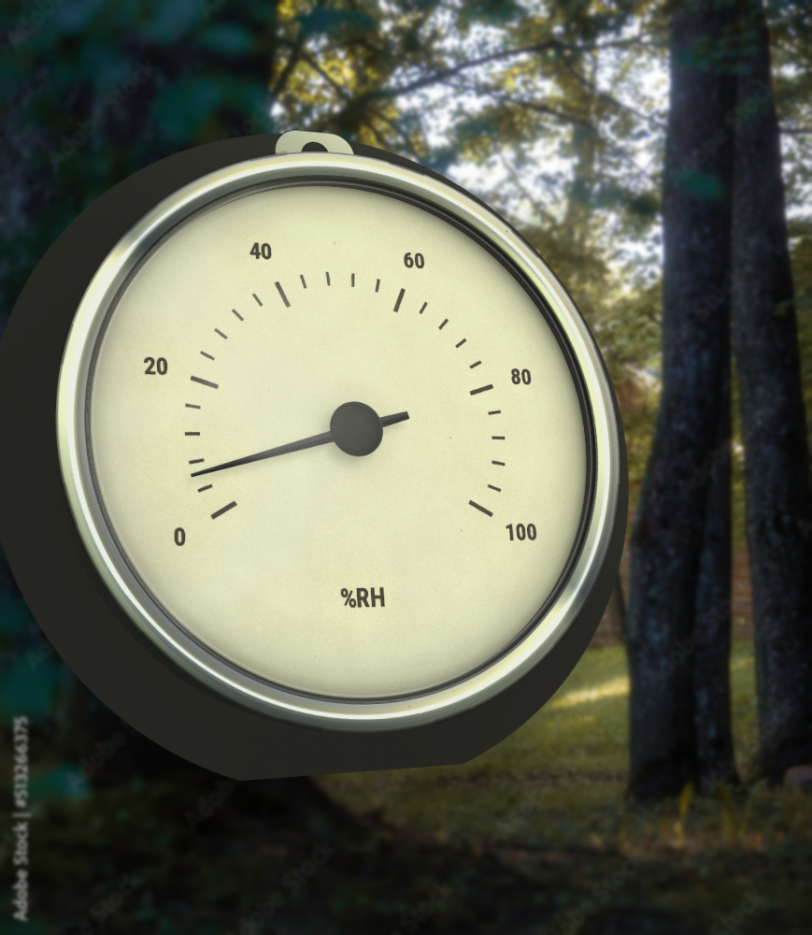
6%
